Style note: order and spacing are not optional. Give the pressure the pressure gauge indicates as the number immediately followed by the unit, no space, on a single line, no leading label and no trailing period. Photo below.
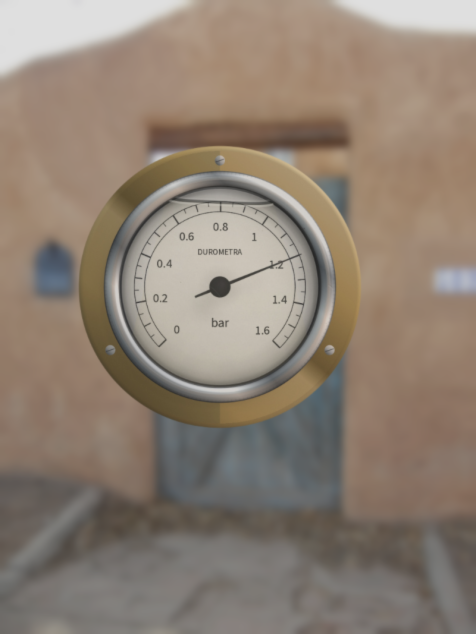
1.2bar
